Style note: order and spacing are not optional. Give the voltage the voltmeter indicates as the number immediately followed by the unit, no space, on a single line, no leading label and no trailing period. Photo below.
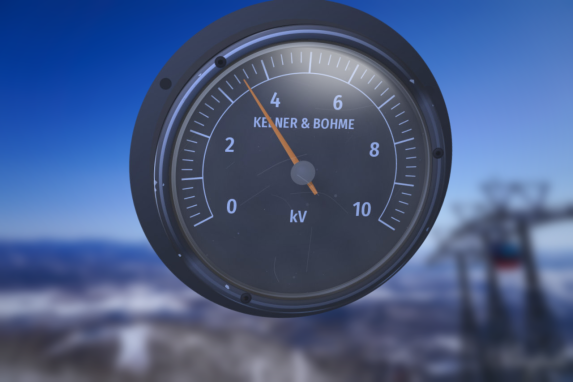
3.5kV
